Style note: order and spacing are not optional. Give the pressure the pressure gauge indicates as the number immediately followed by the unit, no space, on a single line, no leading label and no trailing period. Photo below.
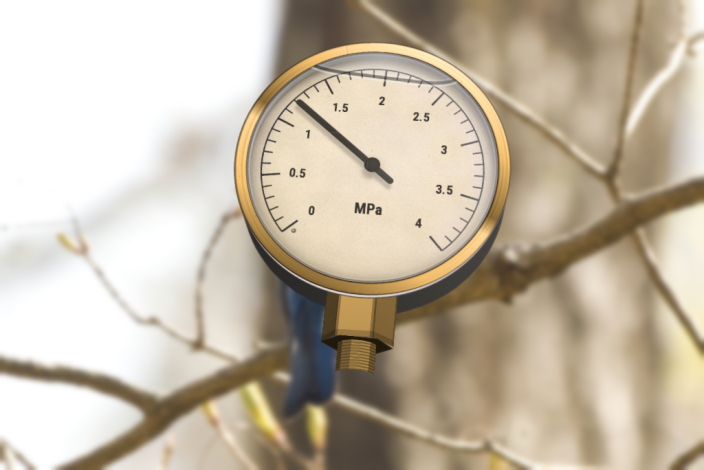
1.2MPa
